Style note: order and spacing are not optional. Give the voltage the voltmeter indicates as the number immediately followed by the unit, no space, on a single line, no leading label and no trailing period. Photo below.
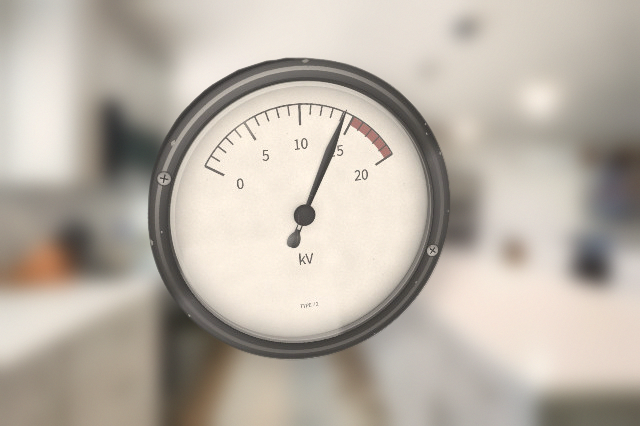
14kV
